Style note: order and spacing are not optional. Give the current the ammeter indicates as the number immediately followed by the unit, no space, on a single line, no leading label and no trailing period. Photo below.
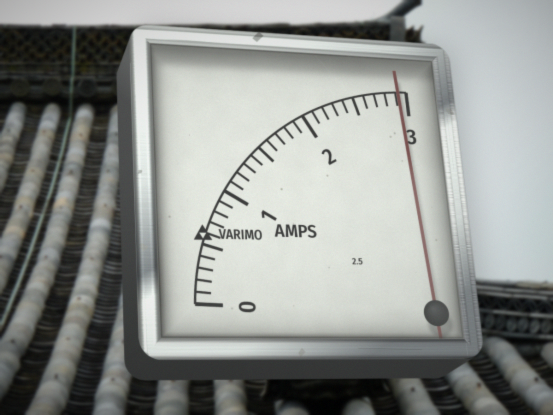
2.9A
